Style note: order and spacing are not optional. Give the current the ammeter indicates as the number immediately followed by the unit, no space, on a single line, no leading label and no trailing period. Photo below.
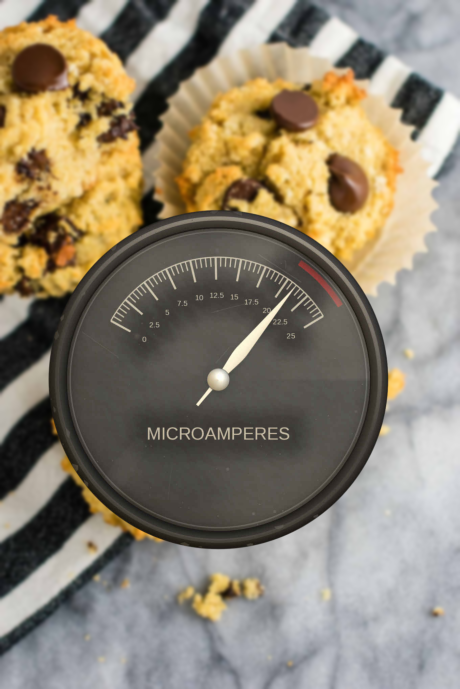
21µA
